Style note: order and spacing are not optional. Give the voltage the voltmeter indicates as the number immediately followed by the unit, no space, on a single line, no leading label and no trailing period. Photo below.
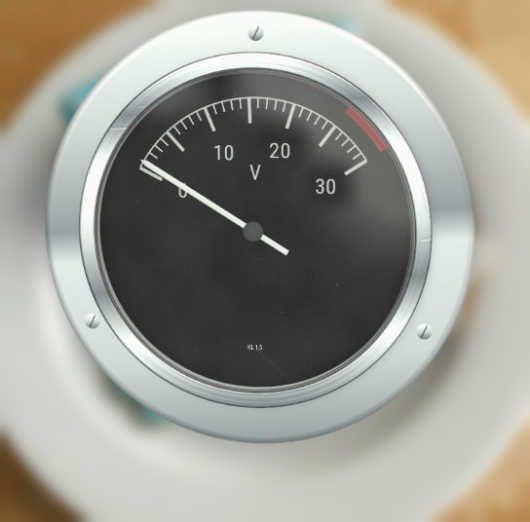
1V
